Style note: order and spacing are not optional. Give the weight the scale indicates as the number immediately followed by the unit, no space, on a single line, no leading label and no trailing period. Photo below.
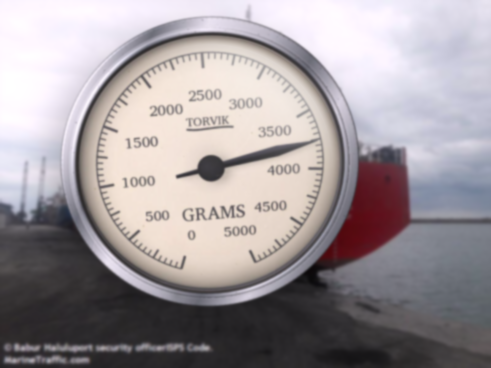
3750g
